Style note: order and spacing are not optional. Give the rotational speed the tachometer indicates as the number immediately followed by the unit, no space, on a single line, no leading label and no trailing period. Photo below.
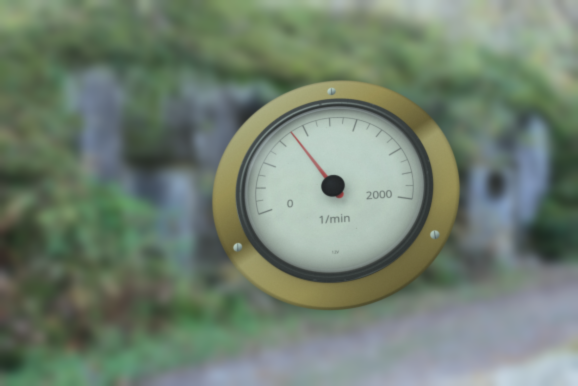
700rpm
